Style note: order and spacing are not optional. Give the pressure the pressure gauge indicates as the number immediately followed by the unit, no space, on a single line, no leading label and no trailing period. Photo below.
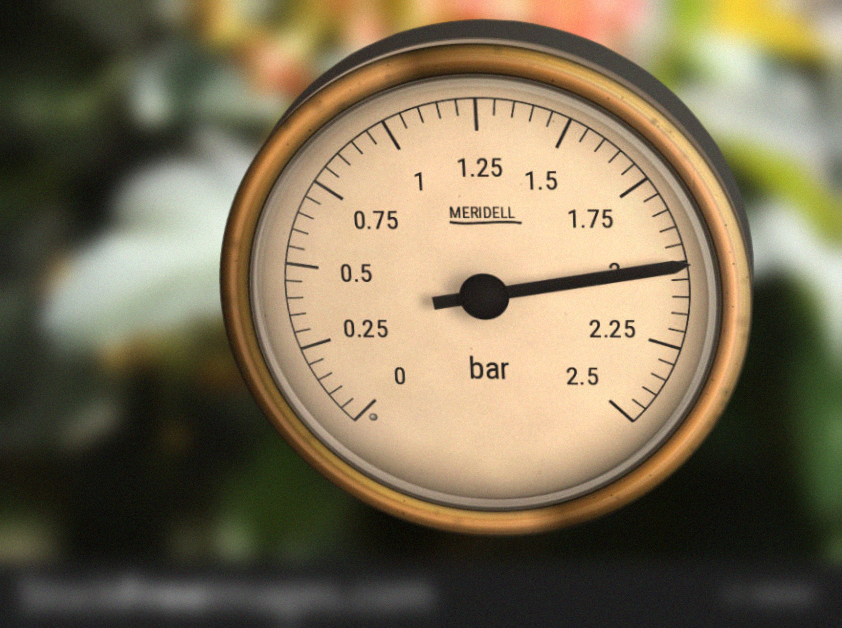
2bar
